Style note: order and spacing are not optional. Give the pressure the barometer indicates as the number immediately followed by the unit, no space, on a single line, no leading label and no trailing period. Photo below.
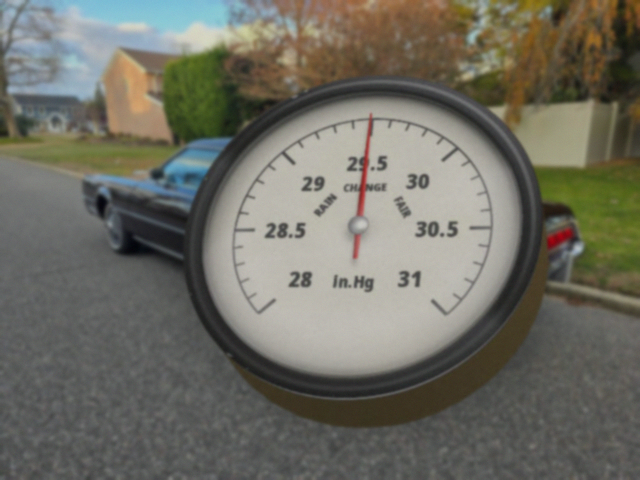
29.5inHg
